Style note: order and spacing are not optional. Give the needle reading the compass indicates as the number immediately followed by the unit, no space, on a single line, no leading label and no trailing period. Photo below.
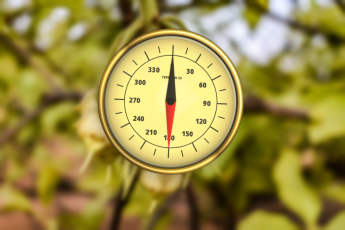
180°
